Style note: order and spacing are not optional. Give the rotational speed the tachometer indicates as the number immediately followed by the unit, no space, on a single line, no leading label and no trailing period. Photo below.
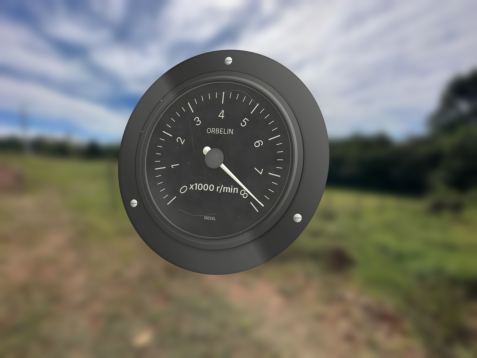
7800rpm
